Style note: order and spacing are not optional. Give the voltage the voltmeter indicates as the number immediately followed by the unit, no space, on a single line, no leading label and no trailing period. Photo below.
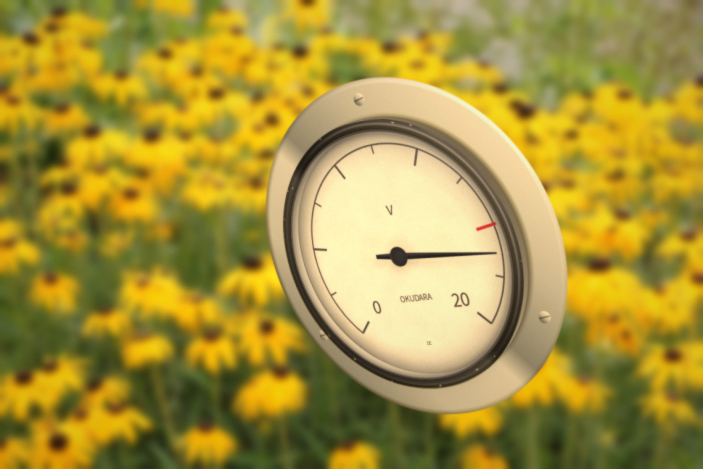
17V
